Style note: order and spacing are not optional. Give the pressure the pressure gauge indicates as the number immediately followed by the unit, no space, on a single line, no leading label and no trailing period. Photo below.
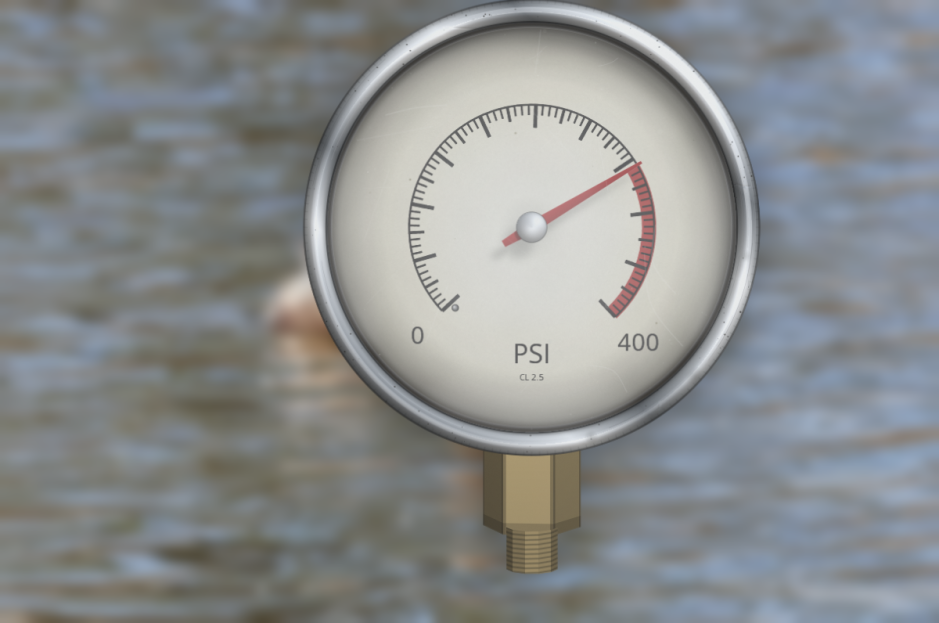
285psi
